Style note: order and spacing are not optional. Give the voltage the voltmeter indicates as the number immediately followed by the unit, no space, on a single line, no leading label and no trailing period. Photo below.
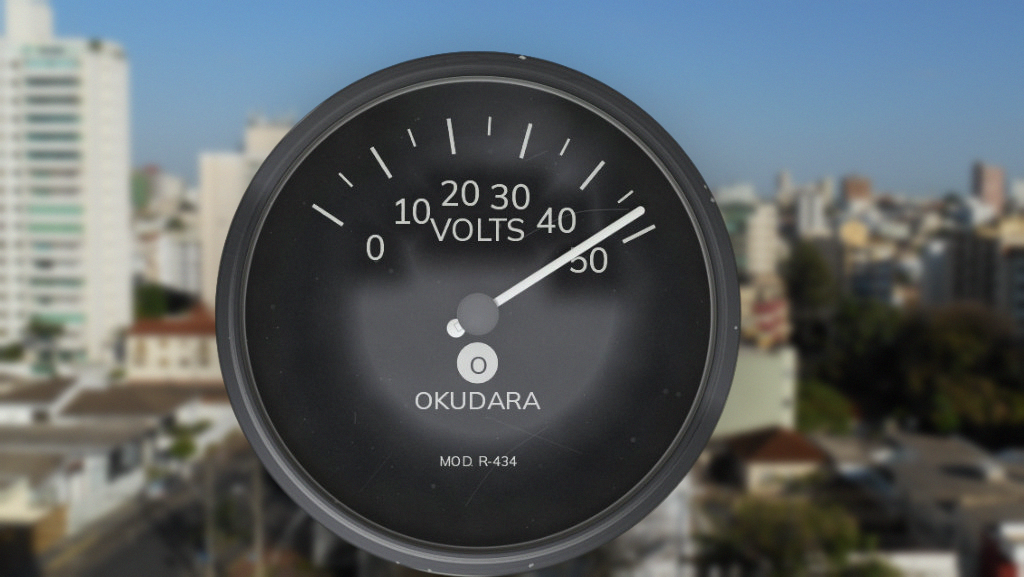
47.5V
